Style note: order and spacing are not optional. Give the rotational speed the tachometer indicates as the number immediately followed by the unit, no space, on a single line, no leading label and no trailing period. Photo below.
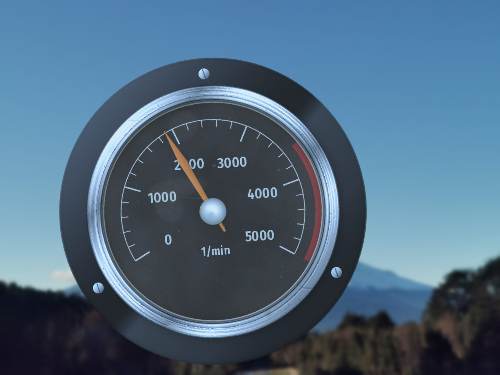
1900rpm
